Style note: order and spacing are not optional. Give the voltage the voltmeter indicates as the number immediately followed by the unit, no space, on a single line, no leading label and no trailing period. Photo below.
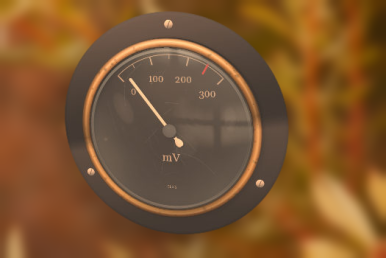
25mV
